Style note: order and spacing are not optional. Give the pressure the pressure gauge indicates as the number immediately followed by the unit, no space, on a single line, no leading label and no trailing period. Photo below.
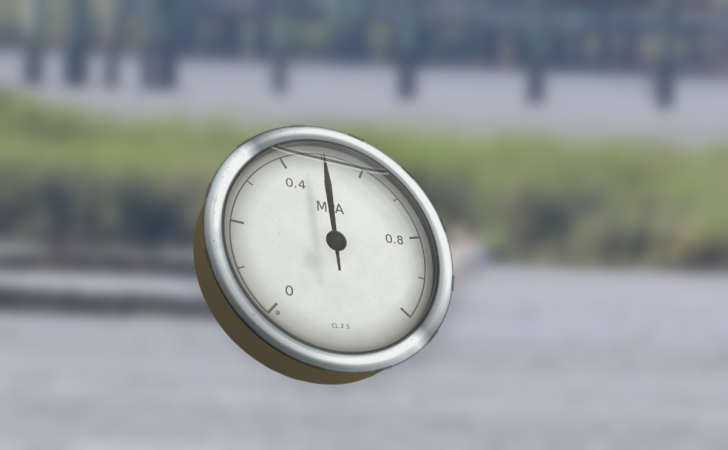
0.5MPa
